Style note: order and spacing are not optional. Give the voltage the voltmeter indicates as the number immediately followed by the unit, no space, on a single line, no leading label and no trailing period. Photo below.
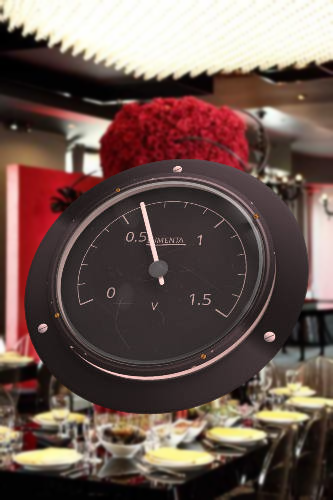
0.6V
